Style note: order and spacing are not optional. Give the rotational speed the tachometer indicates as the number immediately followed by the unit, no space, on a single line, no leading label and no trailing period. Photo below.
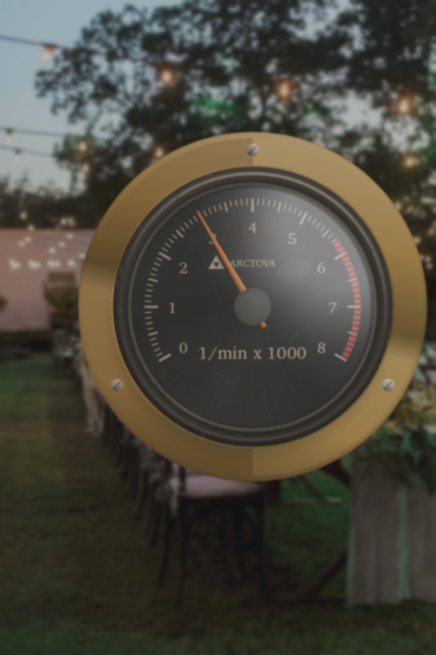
3000rpm
